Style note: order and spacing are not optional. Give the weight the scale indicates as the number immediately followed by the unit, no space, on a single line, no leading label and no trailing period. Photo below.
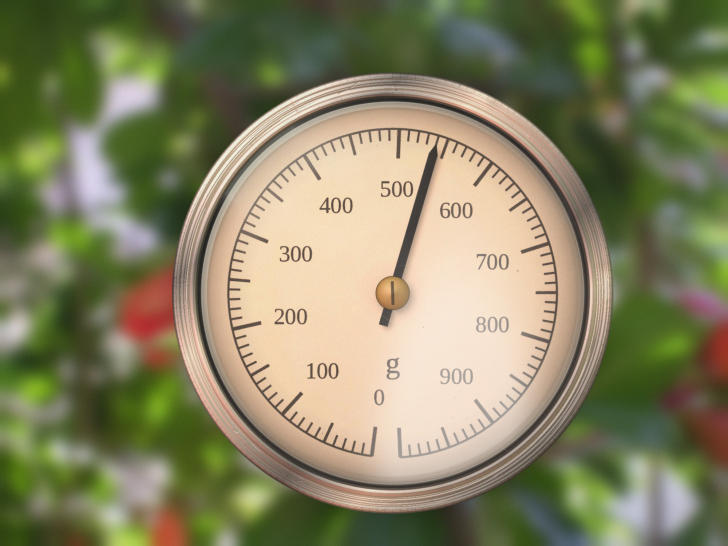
540g
